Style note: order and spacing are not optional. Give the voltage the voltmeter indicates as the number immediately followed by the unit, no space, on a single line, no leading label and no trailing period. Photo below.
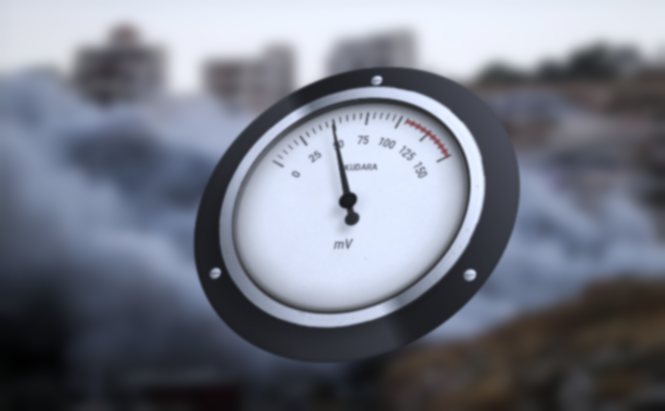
50mV
